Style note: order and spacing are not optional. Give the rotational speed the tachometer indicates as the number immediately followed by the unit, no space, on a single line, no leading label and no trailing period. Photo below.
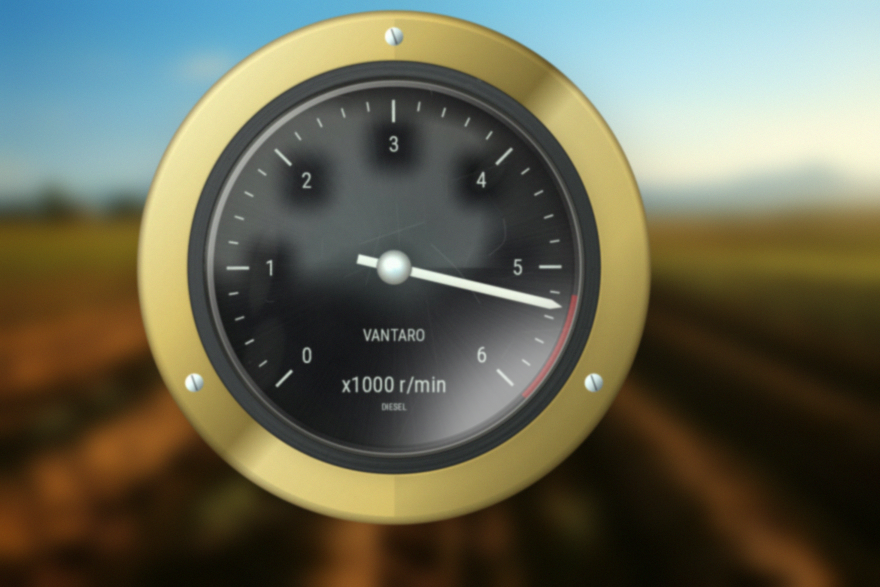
5300rpm
